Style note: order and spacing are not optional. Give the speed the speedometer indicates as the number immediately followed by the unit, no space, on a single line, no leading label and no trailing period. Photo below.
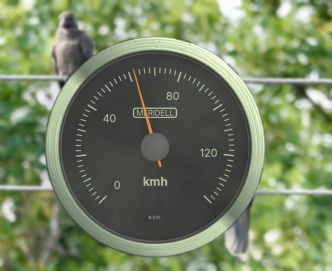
62km/h
